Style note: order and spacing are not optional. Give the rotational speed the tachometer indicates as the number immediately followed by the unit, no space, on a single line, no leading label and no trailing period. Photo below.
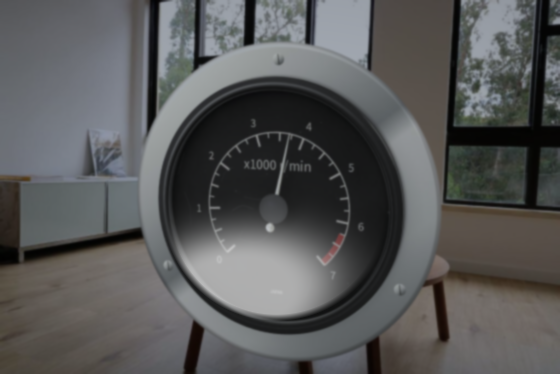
3750rpm
